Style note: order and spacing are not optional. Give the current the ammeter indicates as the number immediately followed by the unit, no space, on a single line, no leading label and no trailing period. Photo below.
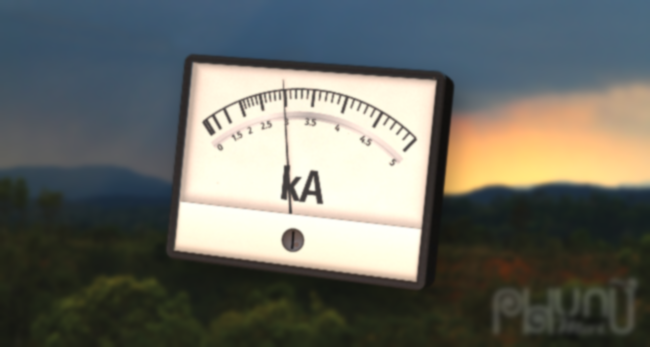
3kA
